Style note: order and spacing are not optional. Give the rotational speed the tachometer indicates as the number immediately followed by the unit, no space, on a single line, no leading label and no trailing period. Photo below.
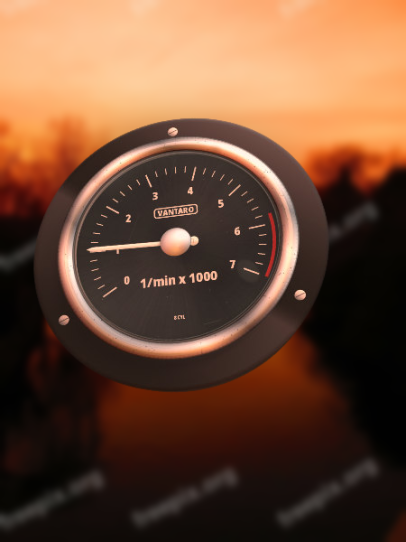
1000rpm
